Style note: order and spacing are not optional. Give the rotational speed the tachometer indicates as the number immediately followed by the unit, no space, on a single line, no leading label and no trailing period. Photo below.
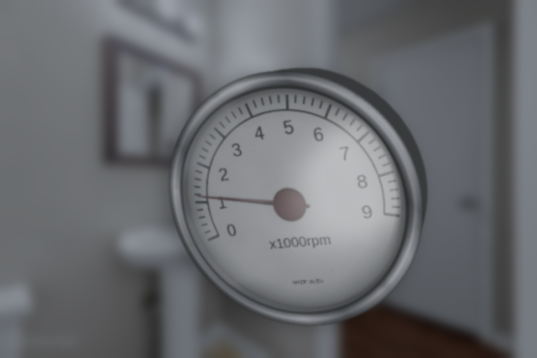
1200rpm
